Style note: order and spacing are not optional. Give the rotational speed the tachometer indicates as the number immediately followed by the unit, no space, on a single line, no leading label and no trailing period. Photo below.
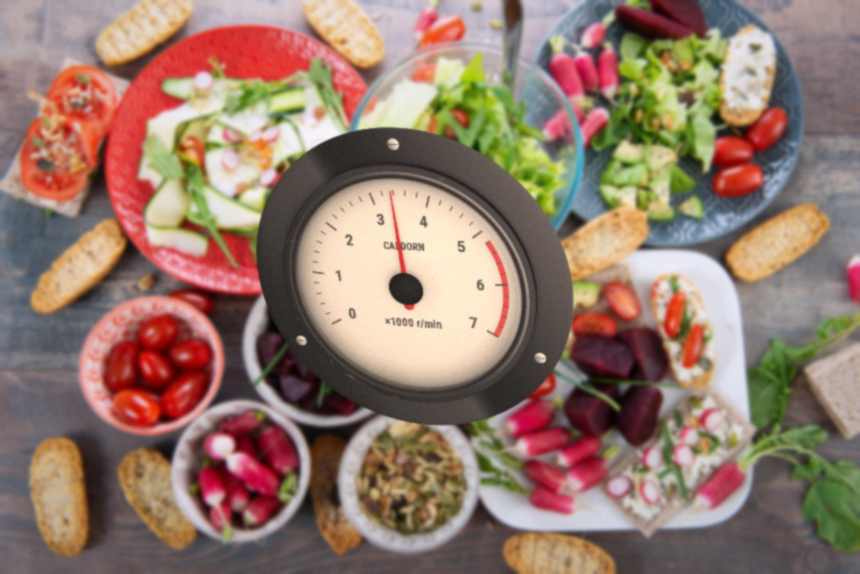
3400rpm
